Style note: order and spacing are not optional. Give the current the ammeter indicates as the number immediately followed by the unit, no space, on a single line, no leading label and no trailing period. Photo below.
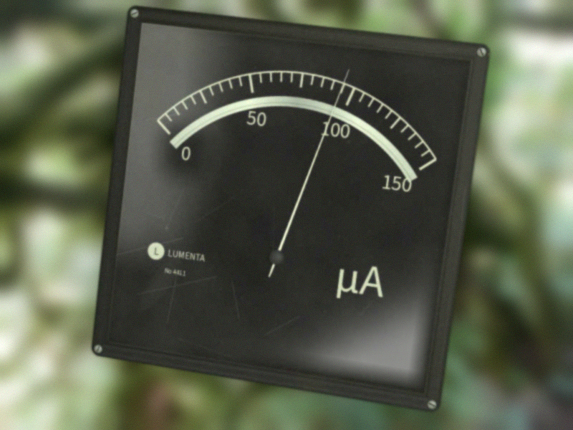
95µA
